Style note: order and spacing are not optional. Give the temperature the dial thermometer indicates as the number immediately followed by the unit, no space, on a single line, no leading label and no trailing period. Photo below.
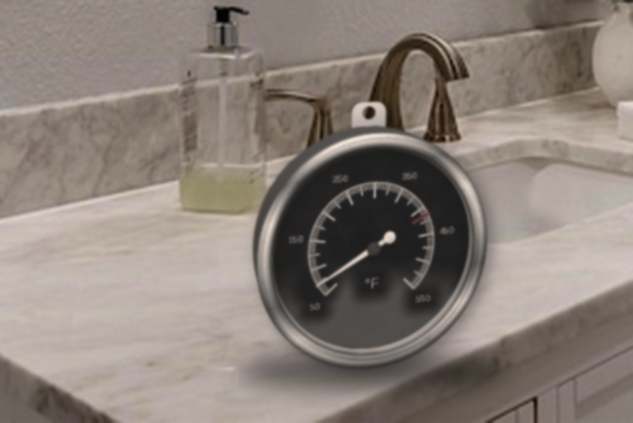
75°F
